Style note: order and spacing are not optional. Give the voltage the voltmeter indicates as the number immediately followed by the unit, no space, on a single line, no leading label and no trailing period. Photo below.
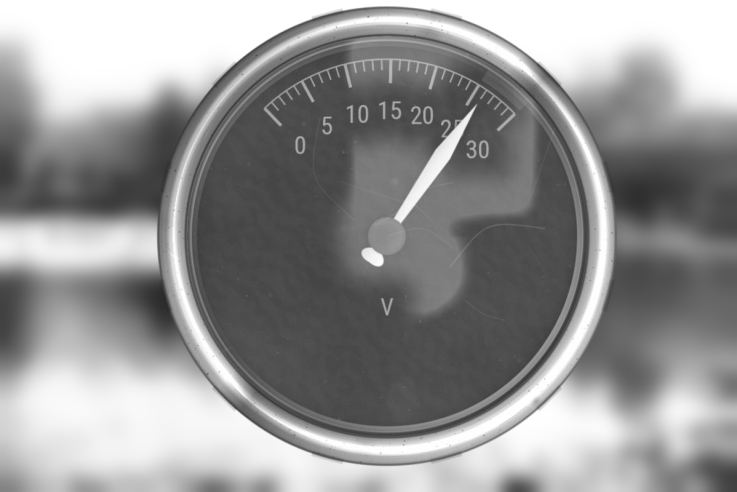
26V
